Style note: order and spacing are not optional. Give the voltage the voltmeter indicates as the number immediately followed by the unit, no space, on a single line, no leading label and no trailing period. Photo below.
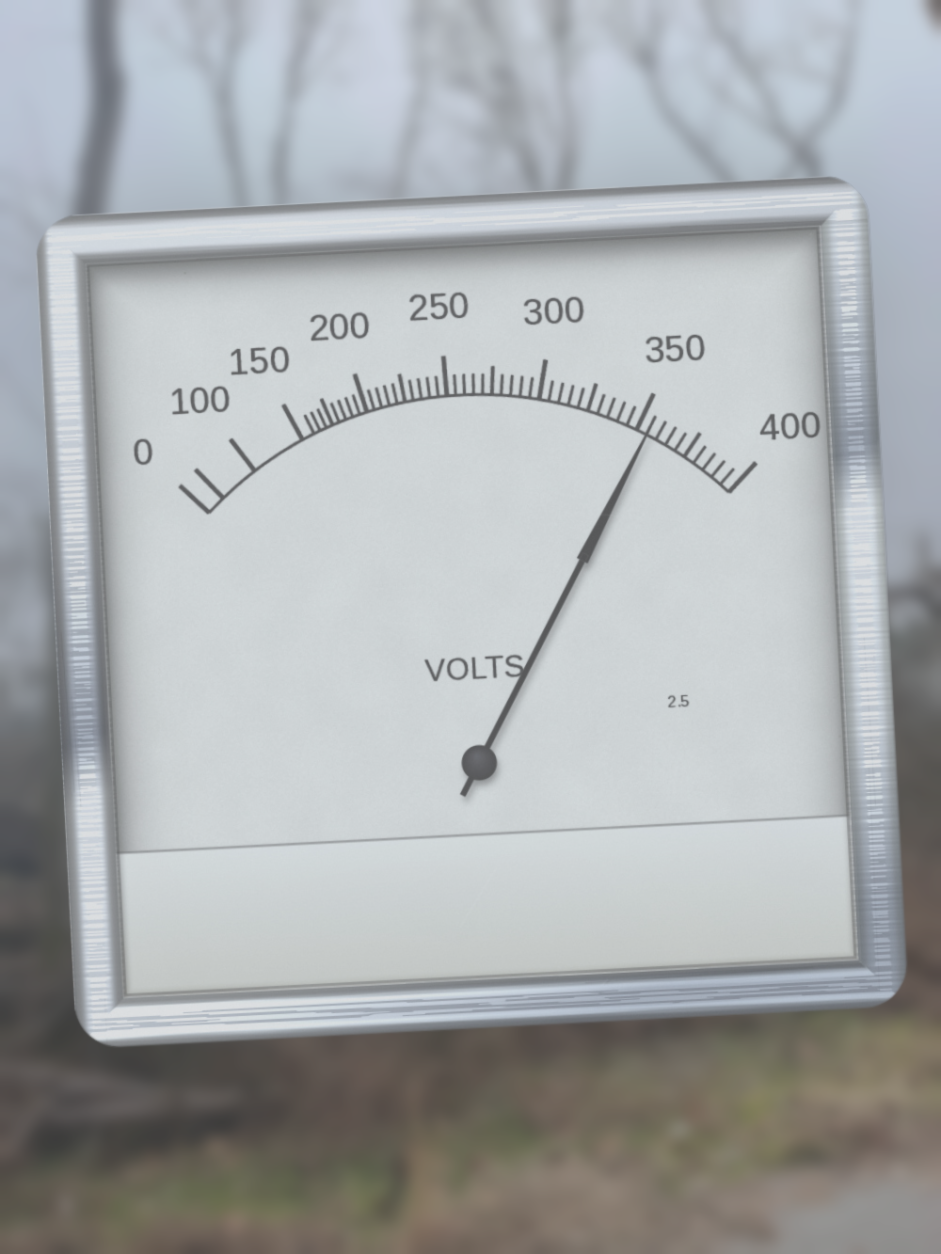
355V
